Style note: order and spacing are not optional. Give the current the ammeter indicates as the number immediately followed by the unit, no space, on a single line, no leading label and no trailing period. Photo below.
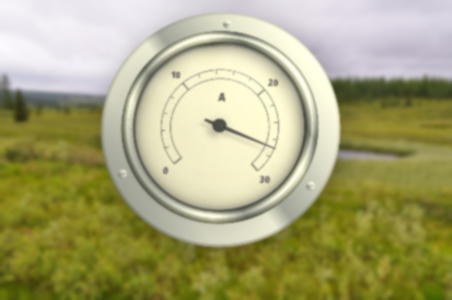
27A
